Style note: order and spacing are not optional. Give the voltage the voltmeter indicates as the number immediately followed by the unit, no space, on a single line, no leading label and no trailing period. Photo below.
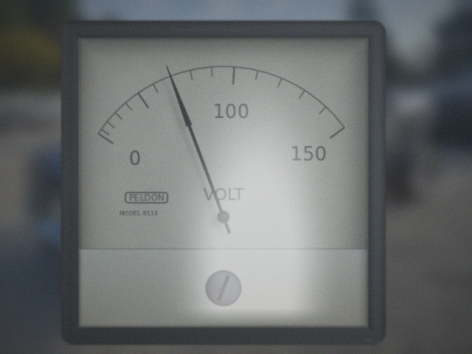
70V
